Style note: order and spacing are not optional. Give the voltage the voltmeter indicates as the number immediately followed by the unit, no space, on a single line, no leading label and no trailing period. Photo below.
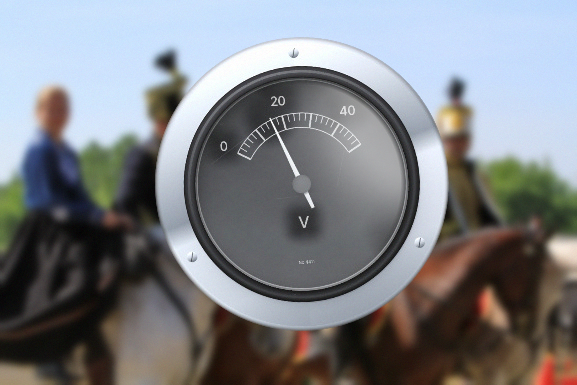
16V
